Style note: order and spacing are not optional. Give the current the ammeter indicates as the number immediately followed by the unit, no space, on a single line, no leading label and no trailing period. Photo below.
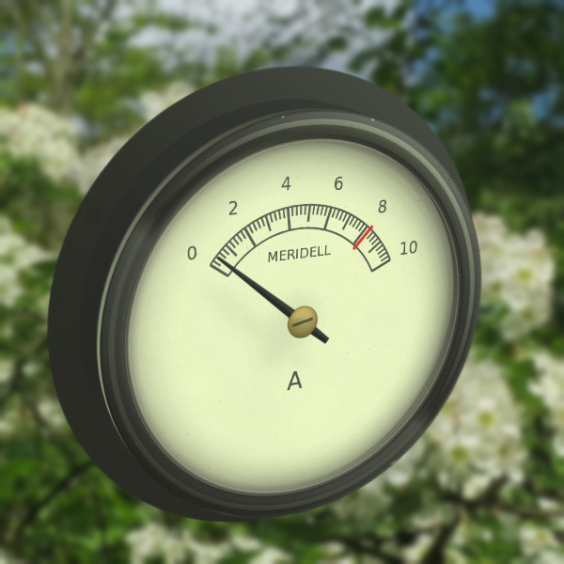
0.4A
